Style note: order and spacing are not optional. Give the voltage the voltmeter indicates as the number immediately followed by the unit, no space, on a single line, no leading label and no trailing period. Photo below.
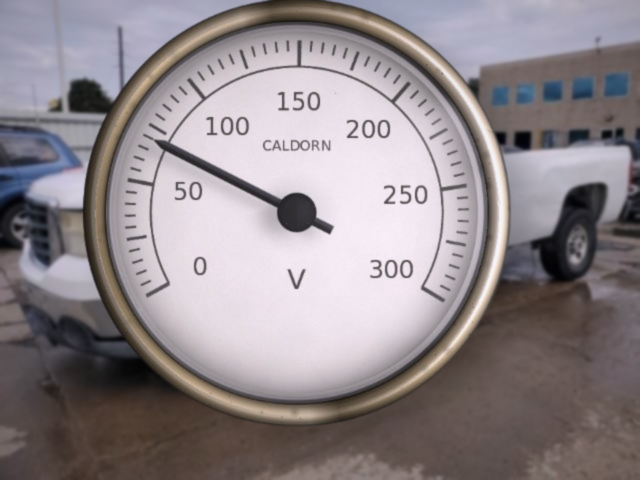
70V
